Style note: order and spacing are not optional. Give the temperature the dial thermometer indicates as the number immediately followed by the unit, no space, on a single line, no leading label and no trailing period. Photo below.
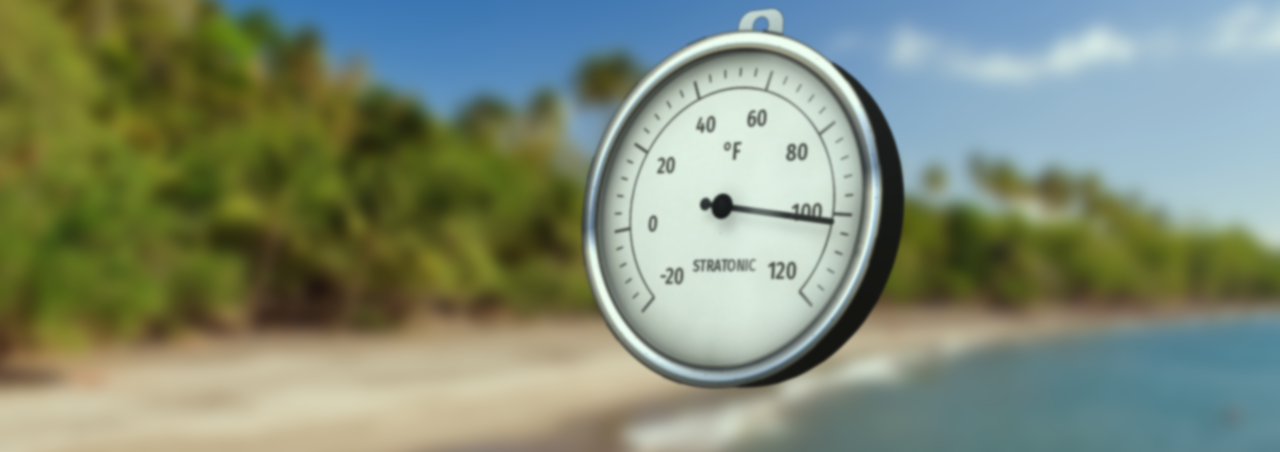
102°F
